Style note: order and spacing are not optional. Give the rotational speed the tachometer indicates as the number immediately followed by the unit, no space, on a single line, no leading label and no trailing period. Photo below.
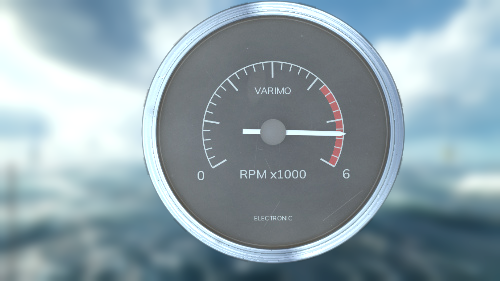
5300rpm
